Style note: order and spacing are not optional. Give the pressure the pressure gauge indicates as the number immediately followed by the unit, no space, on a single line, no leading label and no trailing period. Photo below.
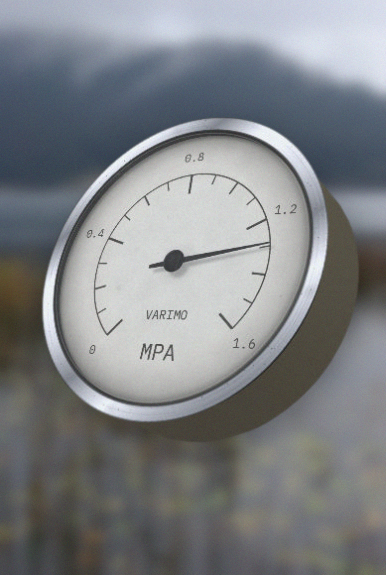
1.3MPa
